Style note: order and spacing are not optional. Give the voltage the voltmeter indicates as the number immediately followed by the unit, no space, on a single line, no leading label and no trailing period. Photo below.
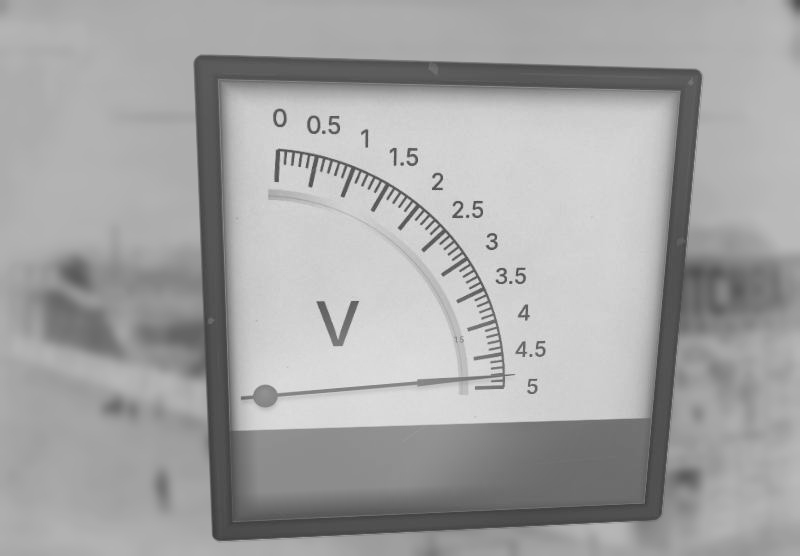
4.8V
